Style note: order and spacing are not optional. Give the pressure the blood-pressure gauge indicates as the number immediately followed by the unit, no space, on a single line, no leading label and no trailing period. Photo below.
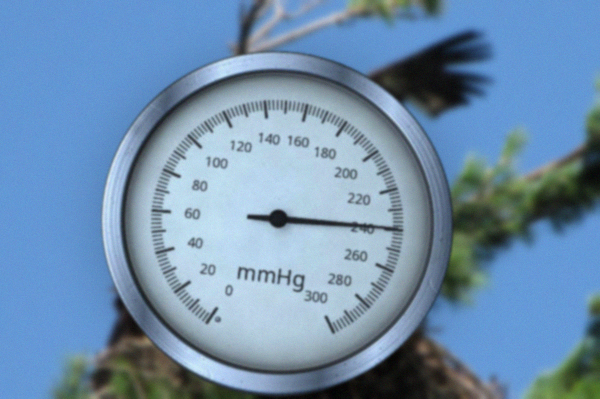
240mmHg
